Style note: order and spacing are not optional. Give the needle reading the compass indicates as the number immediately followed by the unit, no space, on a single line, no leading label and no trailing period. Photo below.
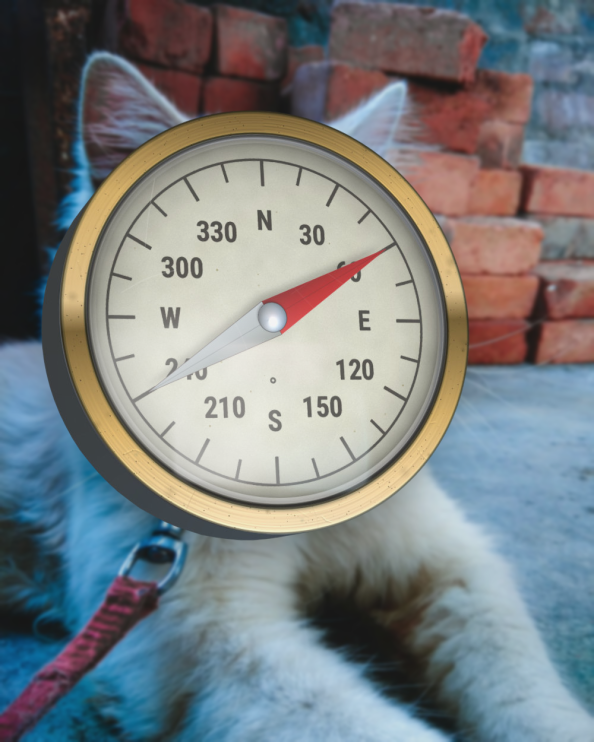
60°
